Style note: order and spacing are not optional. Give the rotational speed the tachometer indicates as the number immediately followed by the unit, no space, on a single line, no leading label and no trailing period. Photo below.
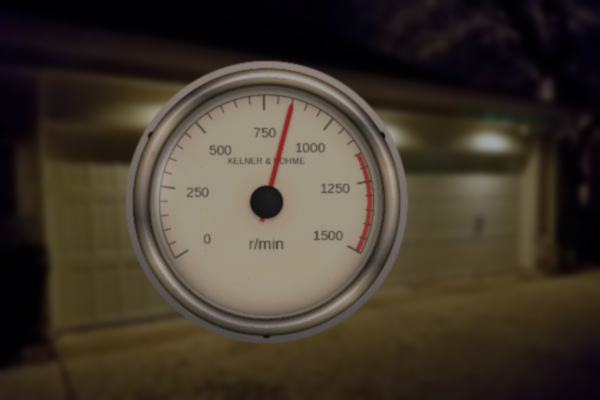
850rpm
